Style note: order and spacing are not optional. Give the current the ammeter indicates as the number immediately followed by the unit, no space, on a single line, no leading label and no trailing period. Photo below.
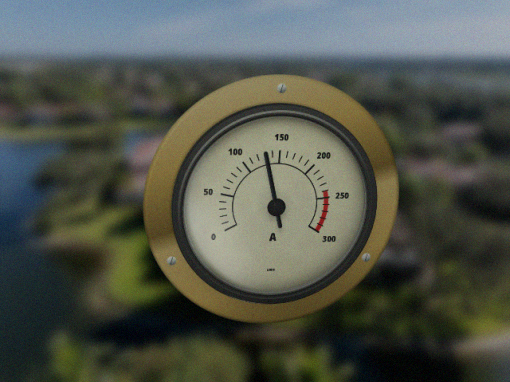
130A
